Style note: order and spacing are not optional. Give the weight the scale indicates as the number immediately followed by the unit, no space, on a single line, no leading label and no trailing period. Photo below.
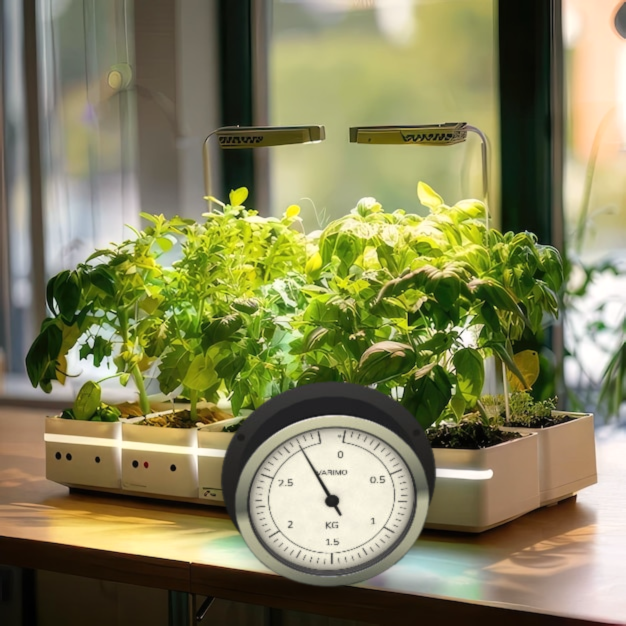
2.85kg
